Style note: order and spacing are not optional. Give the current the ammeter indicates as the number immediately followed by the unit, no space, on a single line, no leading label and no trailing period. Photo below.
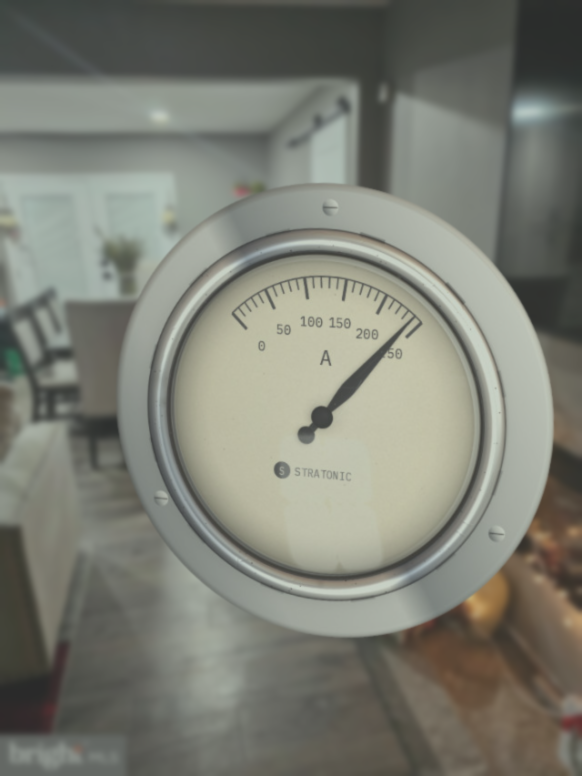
240A
